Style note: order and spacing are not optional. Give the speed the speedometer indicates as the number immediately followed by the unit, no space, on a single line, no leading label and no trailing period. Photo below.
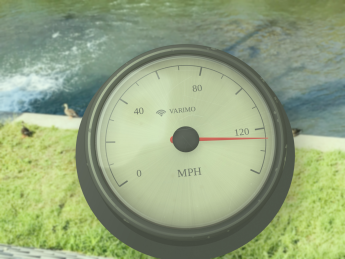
125mph
